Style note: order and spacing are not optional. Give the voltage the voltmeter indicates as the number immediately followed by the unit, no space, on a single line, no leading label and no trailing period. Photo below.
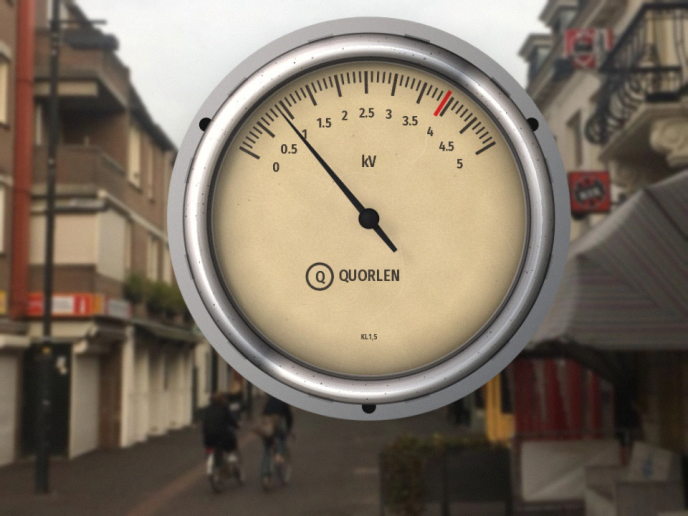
0.9kV
